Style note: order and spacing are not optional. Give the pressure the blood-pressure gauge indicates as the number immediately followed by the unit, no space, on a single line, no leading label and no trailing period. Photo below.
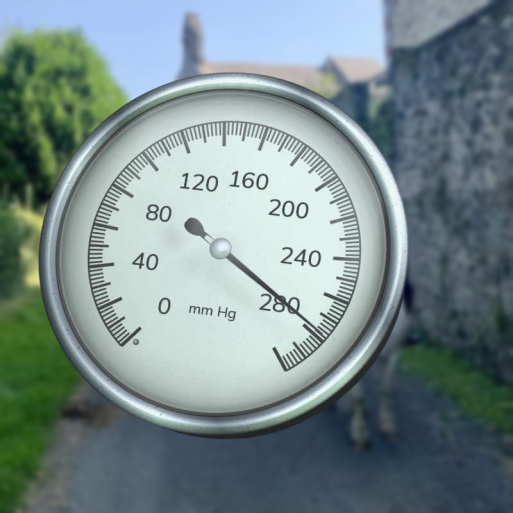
278mmHg
